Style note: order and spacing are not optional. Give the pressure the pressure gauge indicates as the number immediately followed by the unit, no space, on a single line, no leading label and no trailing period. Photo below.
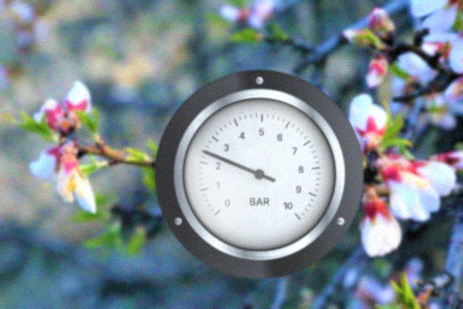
2.4bar
